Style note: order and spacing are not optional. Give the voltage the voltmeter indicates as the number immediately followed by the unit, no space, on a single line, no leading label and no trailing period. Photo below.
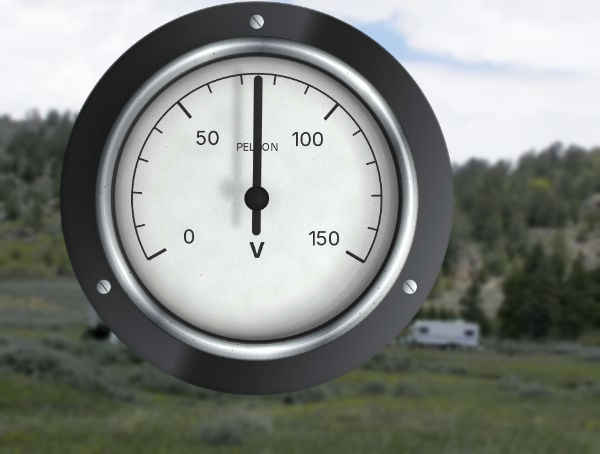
75V
